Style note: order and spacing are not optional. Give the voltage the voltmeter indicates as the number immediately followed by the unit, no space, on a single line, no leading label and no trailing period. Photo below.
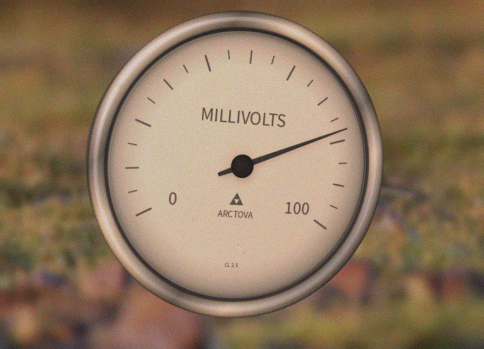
77.5mV
